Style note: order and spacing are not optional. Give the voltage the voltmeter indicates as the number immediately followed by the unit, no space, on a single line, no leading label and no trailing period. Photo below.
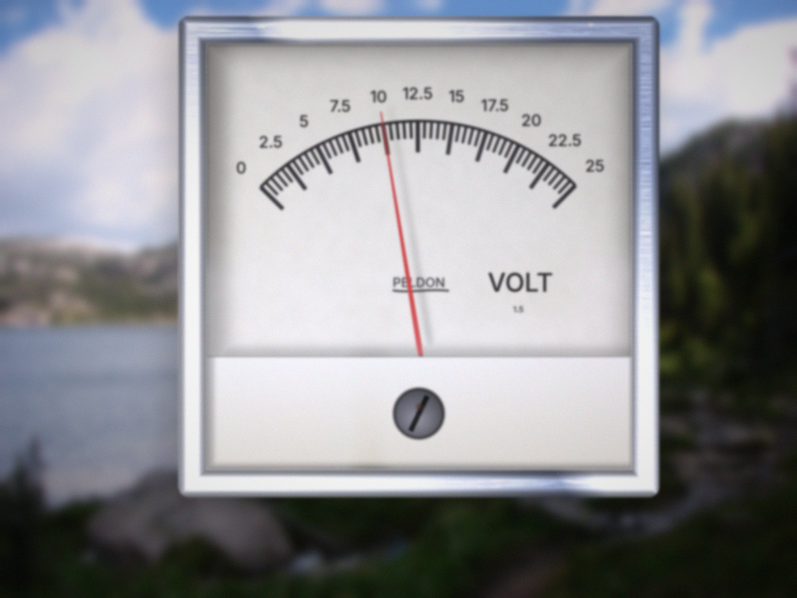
10V
